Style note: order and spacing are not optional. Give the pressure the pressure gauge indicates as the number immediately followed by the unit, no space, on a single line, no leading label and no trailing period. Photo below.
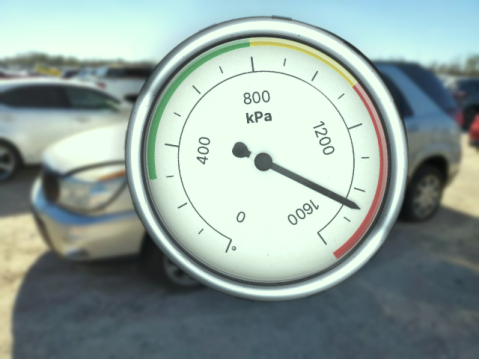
1450kPa
